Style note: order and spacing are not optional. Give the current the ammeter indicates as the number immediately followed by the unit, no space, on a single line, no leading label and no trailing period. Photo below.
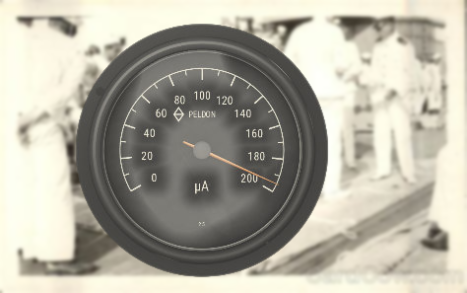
195µA
